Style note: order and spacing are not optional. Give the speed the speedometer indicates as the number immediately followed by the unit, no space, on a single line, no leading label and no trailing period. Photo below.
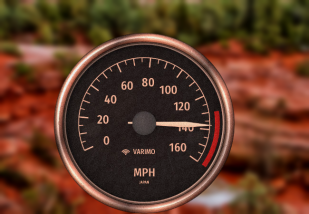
137.5mph
